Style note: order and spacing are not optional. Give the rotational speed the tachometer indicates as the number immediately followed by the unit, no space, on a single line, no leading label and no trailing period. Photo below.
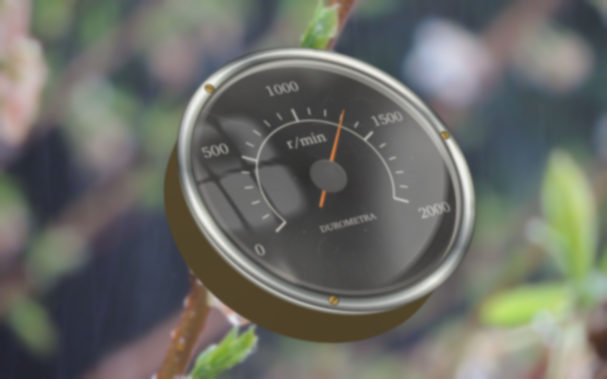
1300rpm
